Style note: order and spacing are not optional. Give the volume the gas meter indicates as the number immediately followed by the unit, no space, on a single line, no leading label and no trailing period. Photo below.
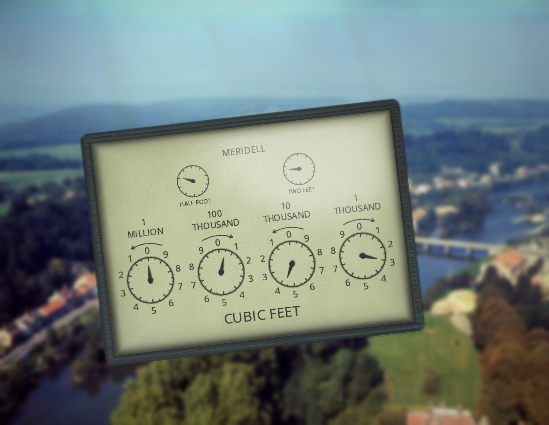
4300ft³
